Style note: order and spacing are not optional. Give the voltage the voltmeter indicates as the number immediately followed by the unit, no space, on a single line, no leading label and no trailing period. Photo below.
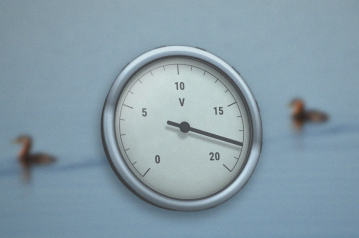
18V
